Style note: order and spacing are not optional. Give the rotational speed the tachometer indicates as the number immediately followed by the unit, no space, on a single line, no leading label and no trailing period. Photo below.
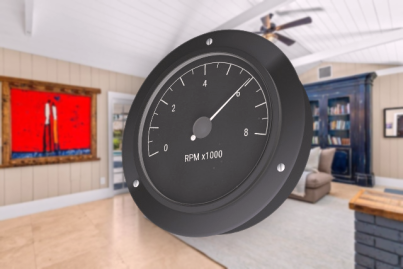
6000rpm
